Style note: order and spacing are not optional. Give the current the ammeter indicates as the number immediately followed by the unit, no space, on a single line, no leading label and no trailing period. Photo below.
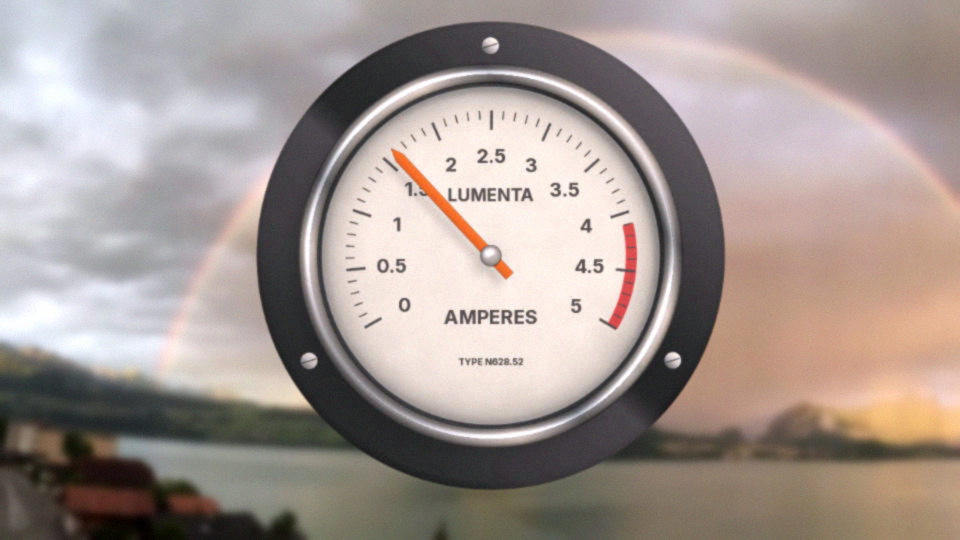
1.6A
